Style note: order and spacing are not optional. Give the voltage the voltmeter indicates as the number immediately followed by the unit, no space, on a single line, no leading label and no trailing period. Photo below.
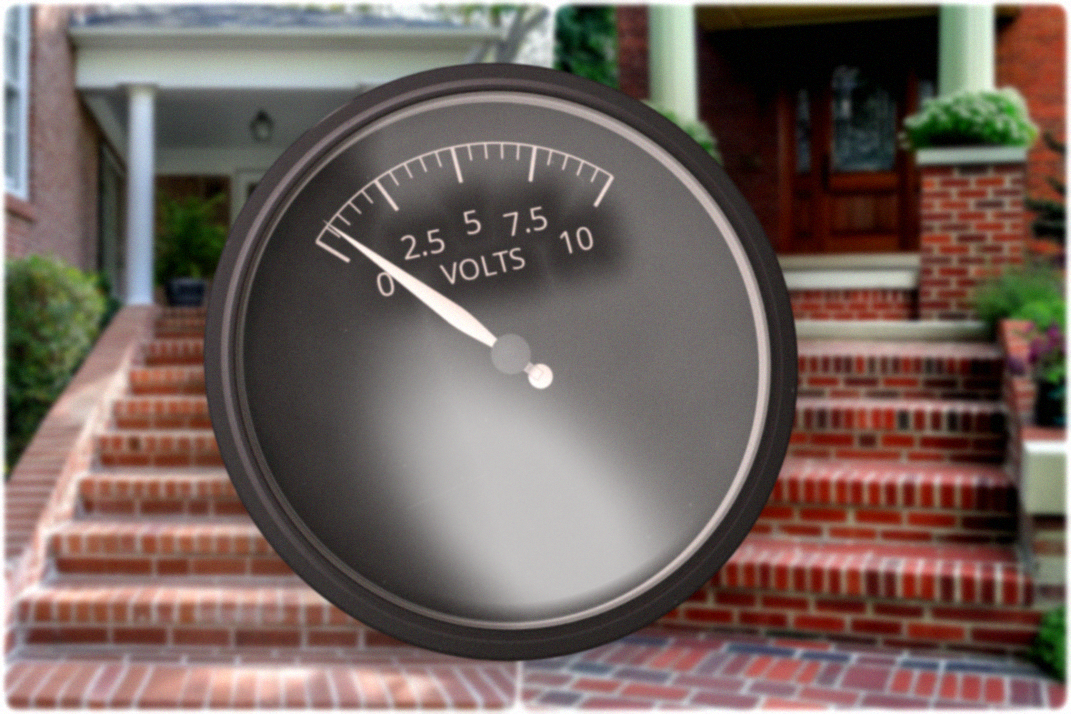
0.5V
